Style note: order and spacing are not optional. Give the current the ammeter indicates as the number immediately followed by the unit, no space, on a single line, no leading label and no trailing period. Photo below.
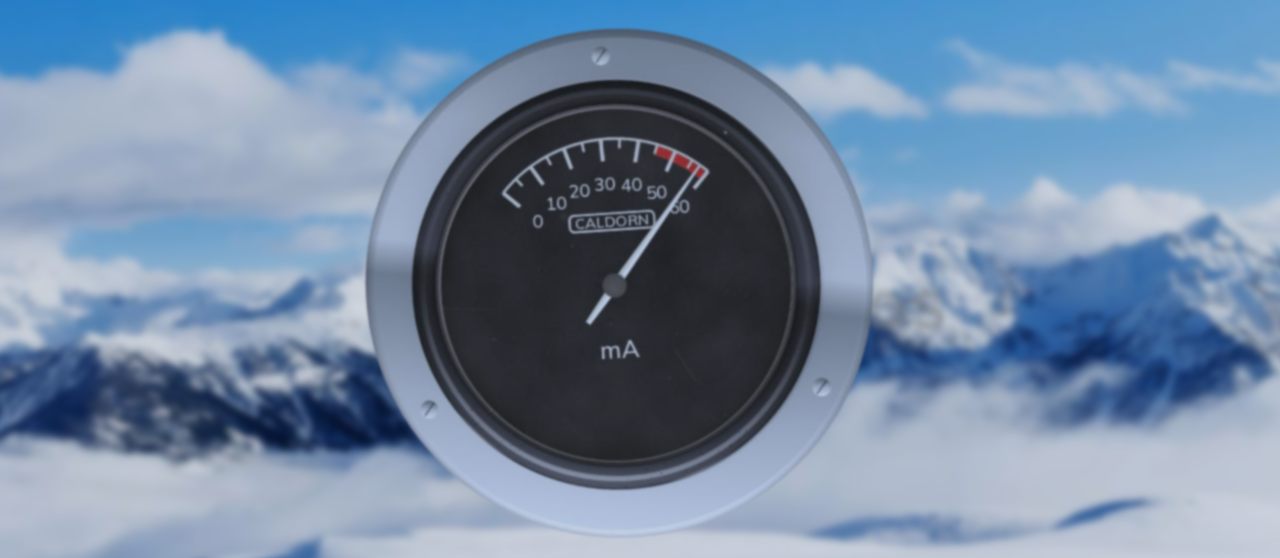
57.5mA
